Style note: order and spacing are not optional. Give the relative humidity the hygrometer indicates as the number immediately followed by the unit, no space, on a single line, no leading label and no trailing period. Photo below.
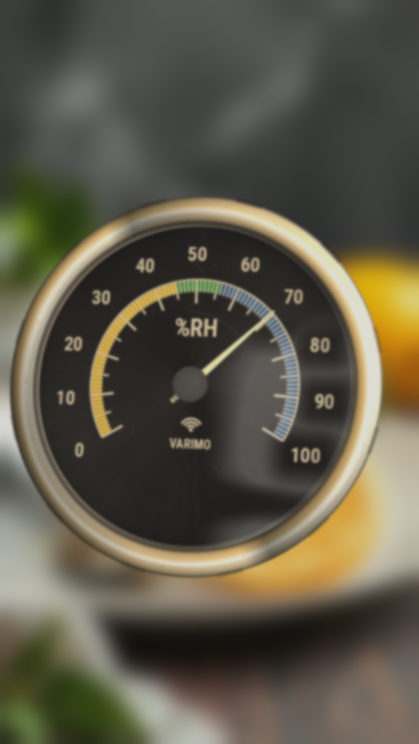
70%
